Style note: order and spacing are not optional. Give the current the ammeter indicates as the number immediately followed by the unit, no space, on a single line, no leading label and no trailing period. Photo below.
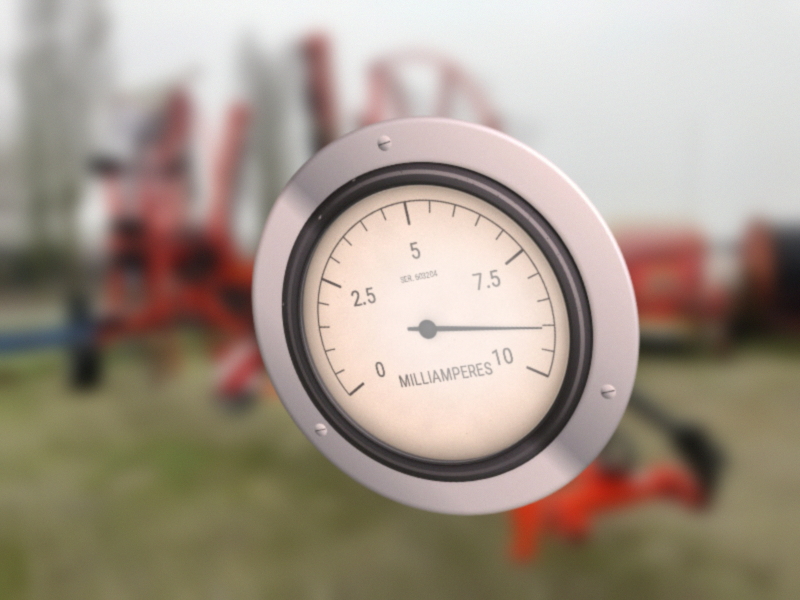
9mA
